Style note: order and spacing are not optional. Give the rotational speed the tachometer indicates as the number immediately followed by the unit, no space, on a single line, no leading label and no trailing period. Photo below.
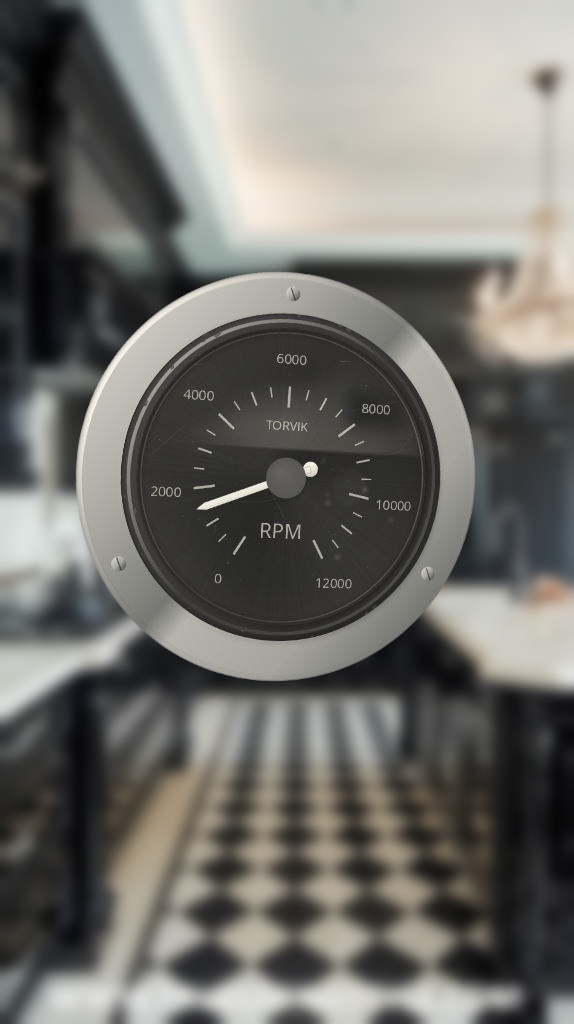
1500rpm
